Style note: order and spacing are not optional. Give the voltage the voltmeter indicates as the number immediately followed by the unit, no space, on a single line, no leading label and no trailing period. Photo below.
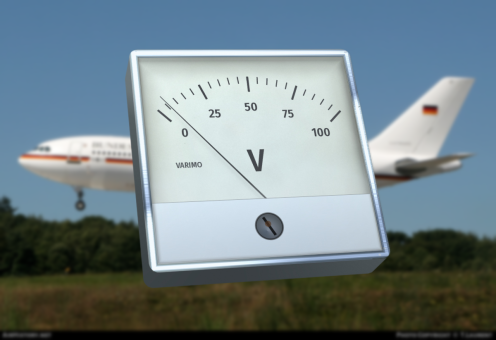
5V
